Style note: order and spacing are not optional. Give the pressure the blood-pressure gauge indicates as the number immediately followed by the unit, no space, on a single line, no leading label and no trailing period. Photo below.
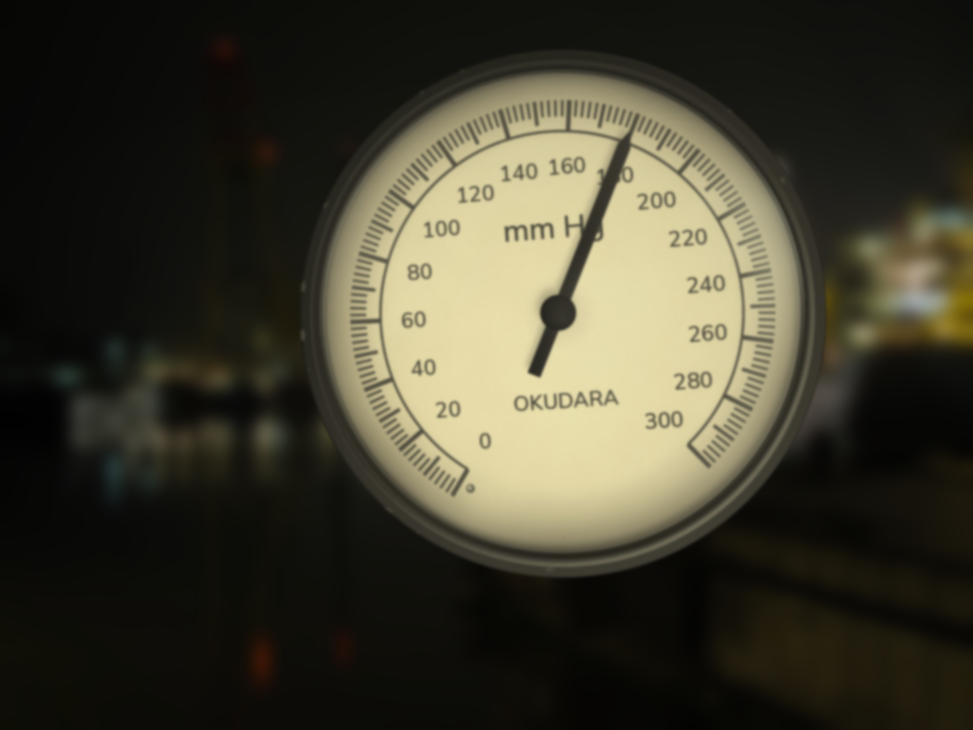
180mmHg
